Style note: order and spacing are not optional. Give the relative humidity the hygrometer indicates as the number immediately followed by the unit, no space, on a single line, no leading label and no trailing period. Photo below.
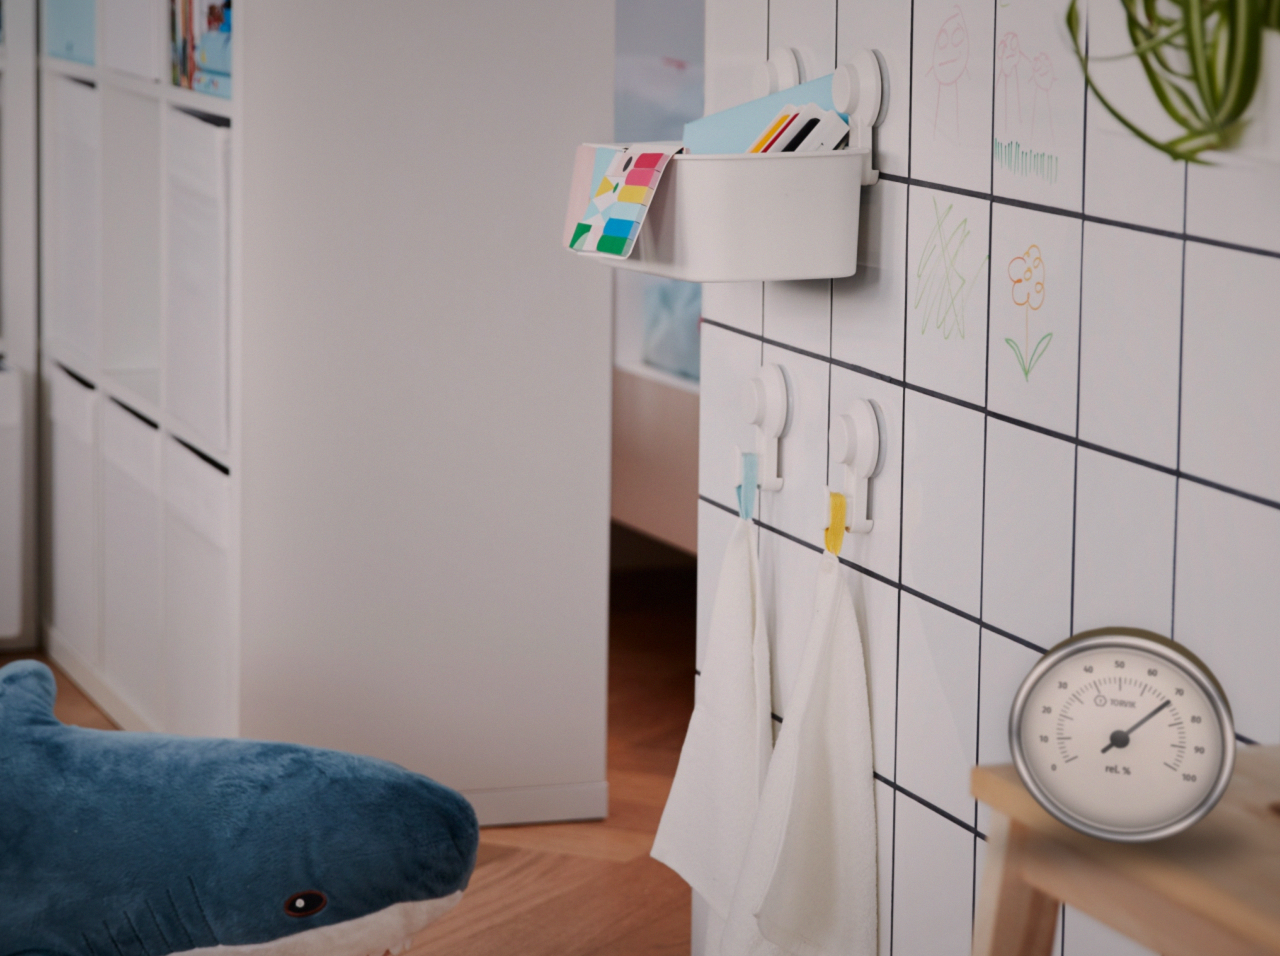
70%
